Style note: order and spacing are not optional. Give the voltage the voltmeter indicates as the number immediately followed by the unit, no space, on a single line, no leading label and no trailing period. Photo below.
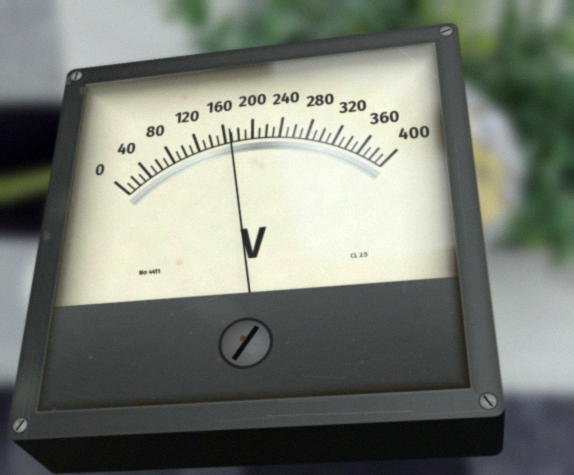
170V
